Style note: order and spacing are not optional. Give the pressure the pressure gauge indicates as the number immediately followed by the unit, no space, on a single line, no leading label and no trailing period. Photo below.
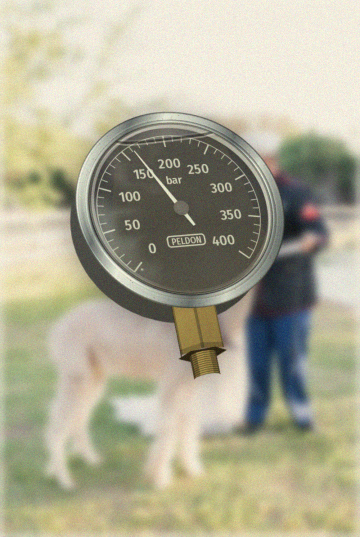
160bar
